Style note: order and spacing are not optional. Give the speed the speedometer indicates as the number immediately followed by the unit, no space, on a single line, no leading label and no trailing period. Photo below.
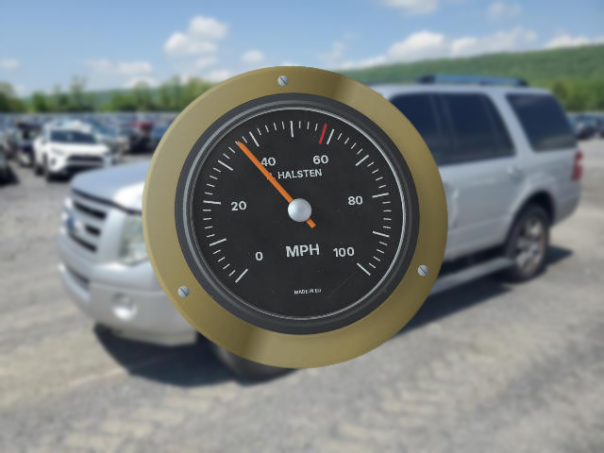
36mph
